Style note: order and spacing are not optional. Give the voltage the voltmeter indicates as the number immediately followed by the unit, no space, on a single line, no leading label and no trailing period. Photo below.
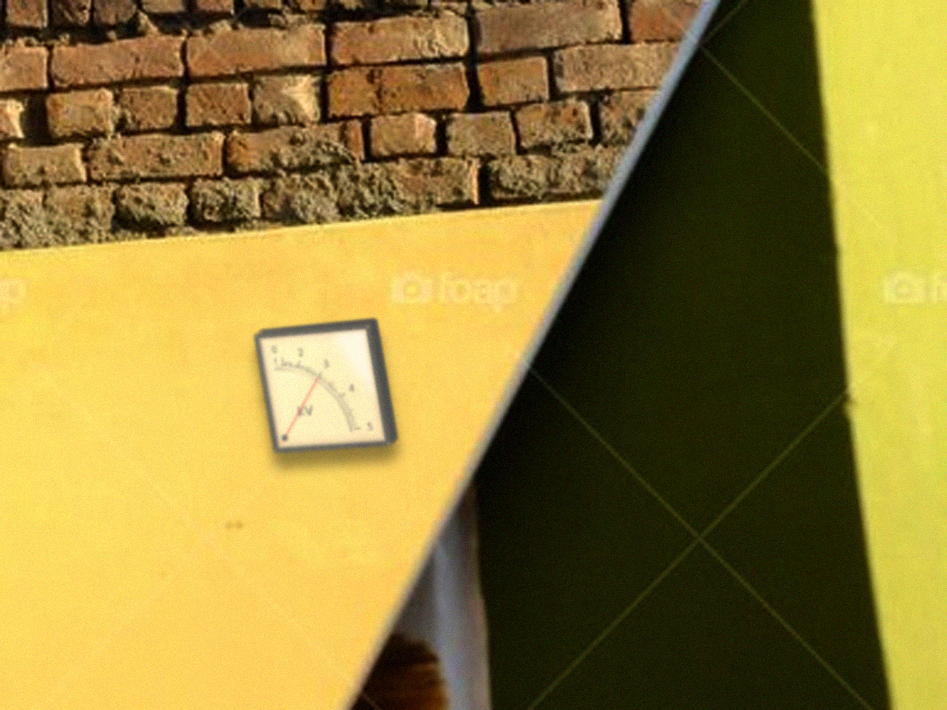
3kV
